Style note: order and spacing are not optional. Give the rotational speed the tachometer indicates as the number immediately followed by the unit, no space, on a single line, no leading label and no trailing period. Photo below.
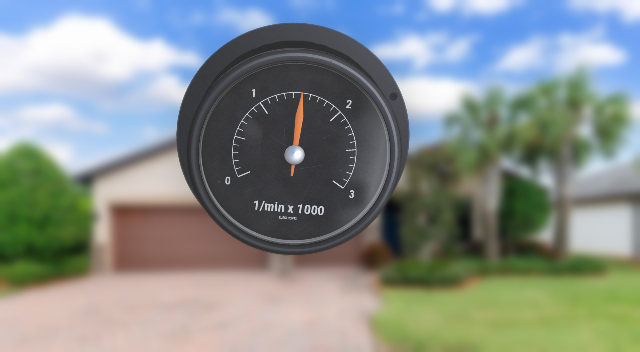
1500rpm
